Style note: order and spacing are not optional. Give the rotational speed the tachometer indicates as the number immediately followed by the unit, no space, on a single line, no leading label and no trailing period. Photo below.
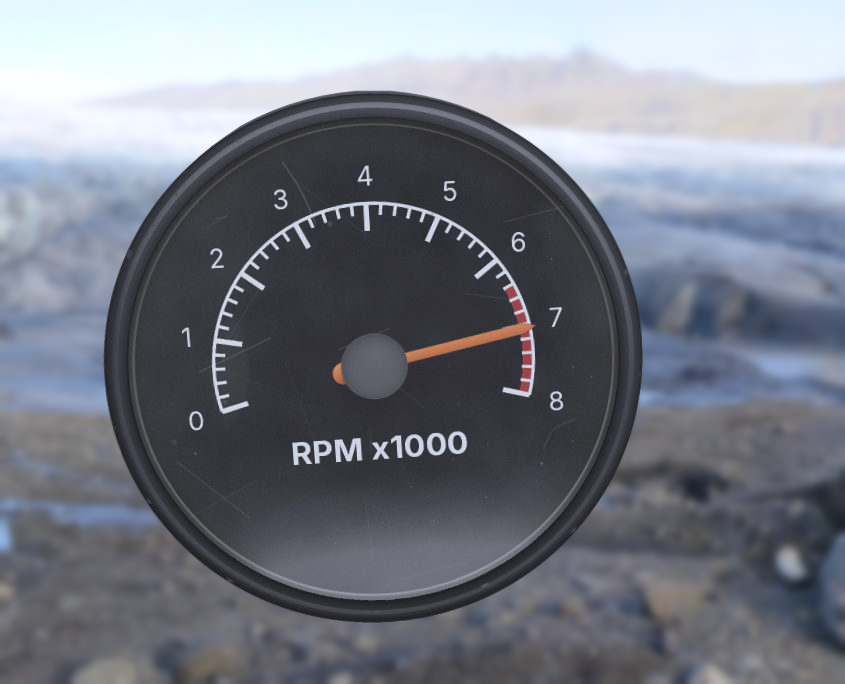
7000rpm
